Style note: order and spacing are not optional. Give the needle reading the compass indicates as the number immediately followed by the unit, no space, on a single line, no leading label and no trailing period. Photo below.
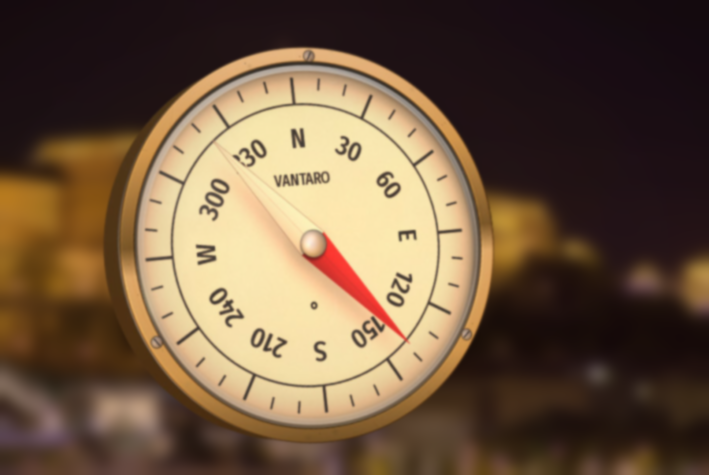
140°
